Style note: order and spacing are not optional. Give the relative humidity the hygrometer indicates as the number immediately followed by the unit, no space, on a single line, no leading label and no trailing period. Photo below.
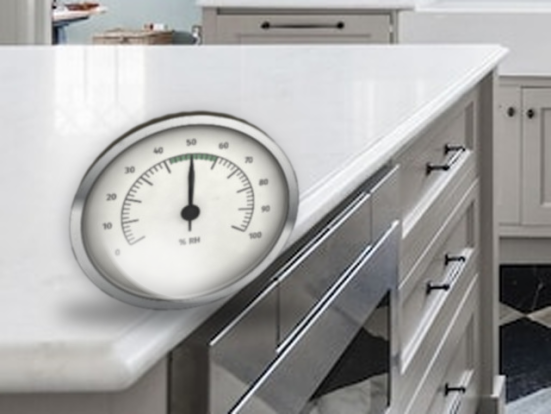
50%
